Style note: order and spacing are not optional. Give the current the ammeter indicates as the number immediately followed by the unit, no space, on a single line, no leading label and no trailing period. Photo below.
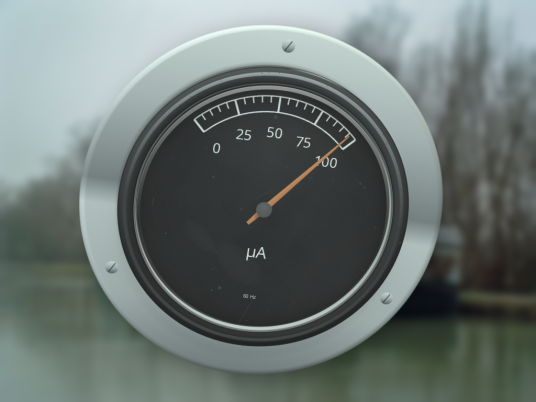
95µA
